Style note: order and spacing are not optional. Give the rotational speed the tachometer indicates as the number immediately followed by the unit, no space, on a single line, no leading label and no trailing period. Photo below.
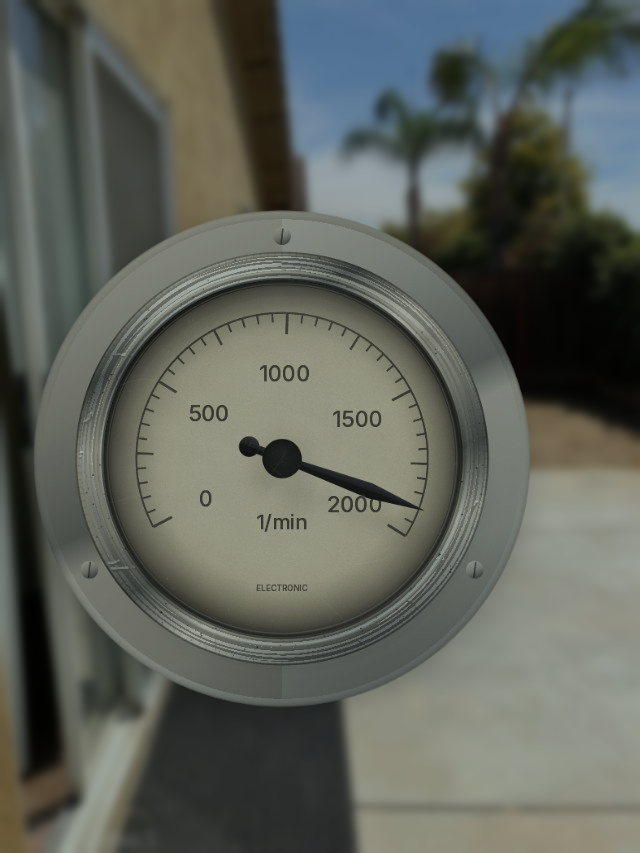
1900rpm
